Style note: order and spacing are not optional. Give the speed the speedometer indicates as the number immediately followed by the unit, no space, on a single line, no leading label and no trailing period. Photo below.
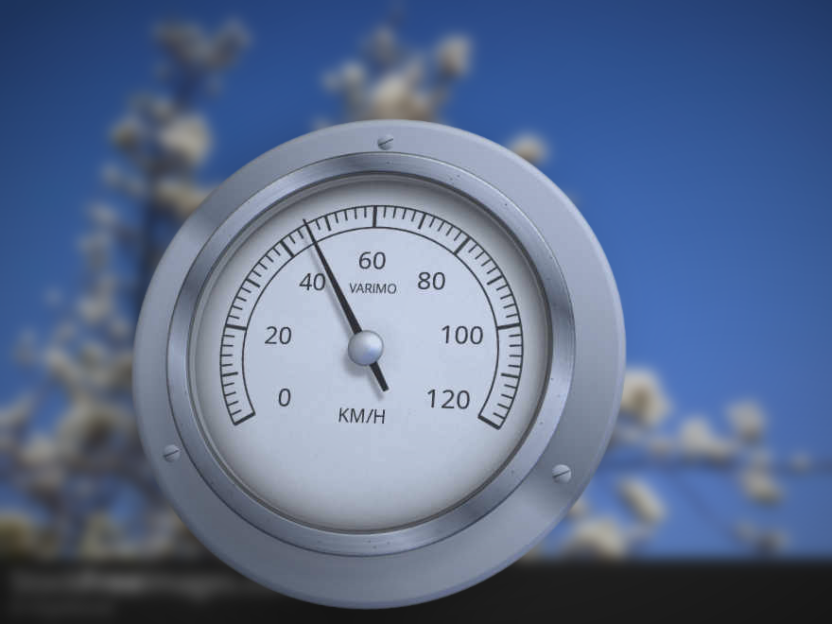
46km/h
